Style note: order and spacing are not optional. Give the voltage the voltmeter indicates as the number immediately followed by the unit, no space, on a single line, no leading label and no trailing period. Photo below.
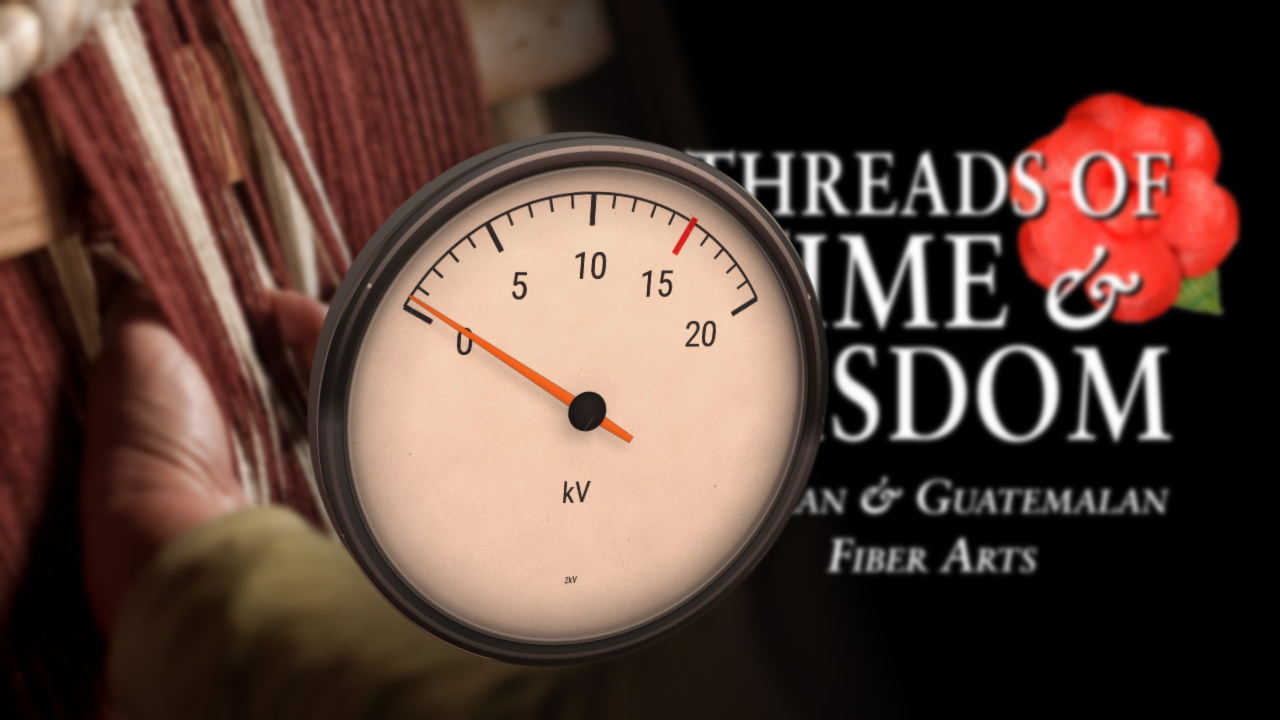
0.5kV
